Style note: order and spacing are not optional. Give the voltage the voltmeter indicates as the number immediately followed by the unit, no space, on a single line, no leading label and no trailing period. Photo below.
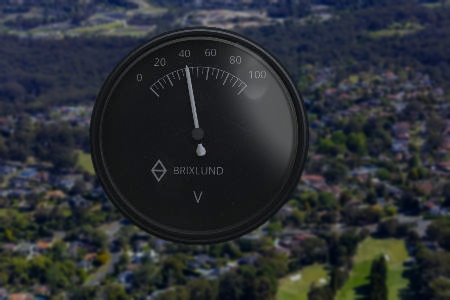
40V
